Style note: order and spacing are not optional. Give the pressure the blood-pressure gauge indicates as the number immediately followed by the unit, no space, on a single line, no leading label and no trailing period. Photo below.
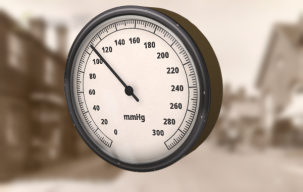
110mmHg
